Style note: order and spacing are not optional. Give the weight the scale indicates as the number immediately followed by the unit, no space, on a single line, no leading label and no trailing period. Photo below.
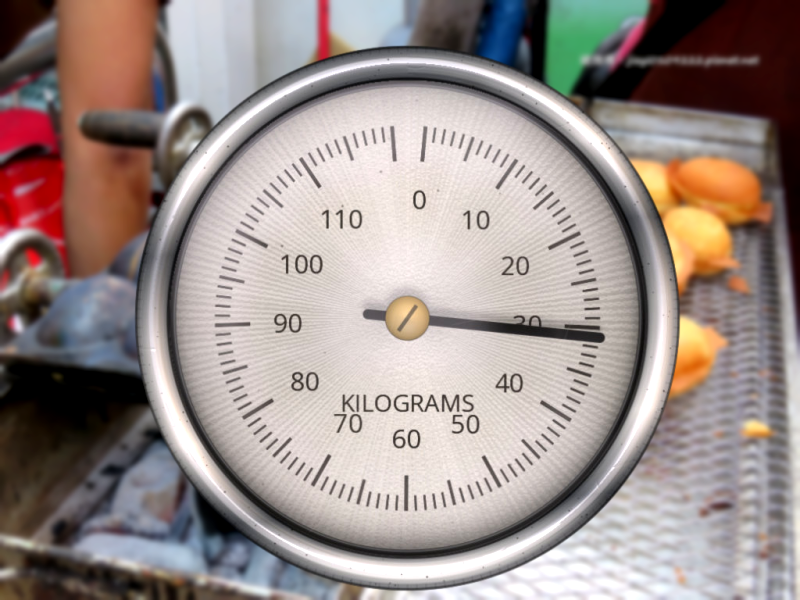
31kg
